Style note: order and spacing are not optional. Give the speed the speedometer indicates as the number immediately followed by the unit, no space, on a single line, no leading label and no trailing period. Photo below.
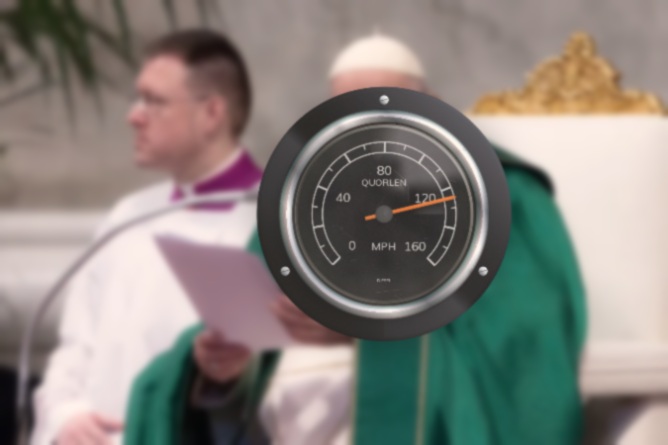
125mph
